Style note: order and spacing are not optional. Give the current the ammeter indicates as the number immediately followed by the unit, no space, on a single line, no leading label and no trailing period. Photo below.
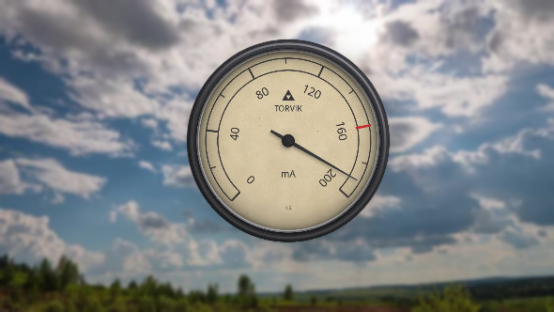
190mA
